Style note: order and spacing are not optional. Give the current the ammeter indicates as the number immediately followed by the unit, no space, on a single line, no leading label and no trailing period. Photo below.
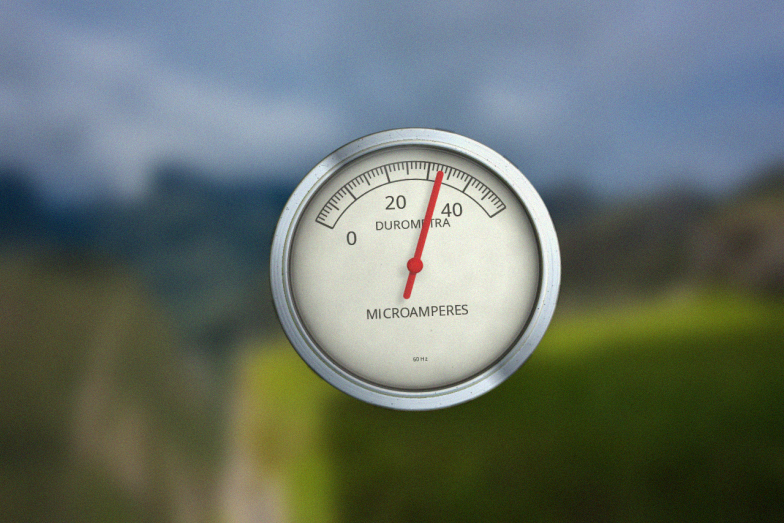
33µA
